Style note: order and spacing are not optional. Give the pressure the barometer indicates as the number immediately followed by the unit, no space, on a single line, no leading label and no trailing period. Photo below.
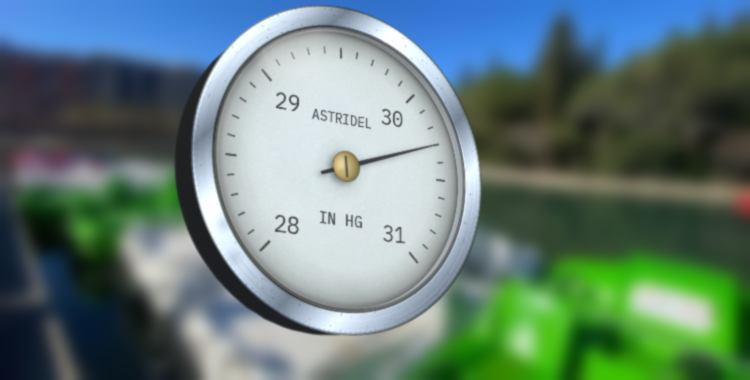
30.3inHg
